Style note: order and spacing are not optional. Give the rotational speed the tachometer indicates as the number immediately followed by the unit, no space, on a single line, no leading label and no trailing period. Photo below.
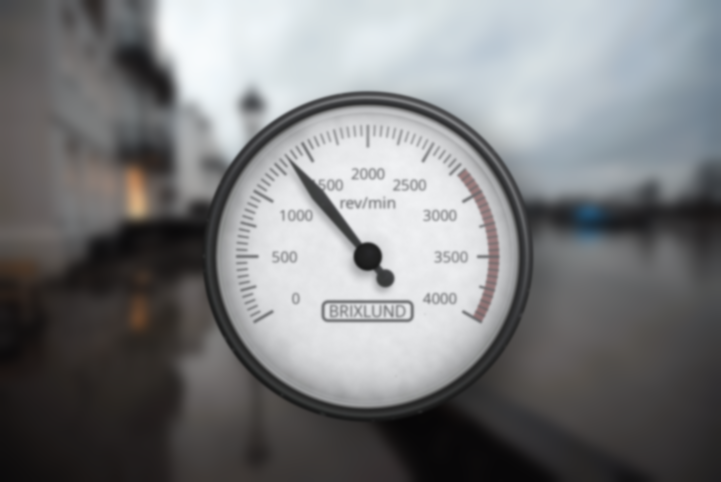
1350rpm
